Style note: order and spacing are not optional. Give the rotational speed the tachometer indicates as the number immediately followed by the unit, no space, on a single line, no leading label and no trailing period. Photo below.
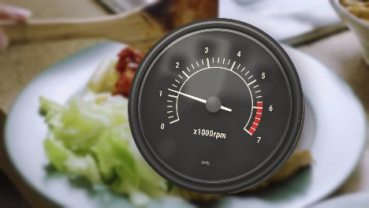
1200rpm
